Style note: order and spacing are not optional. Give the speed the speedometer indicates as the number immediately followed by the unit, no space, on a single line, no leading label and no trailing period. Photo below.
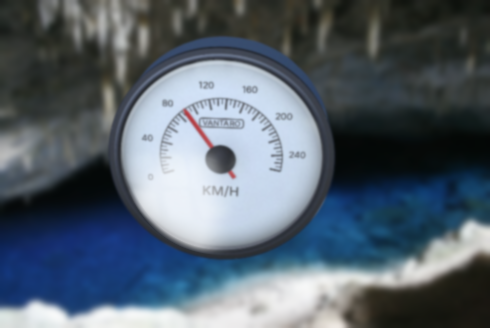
90km/h
